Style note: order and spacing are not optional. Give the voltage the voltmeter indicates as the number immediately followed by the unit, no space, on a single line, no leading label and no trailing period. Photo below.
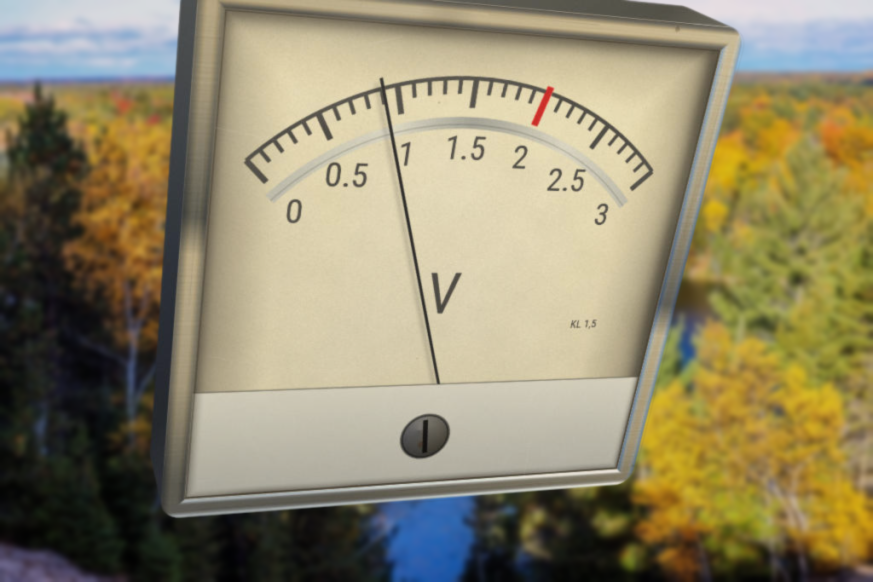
0.9V
